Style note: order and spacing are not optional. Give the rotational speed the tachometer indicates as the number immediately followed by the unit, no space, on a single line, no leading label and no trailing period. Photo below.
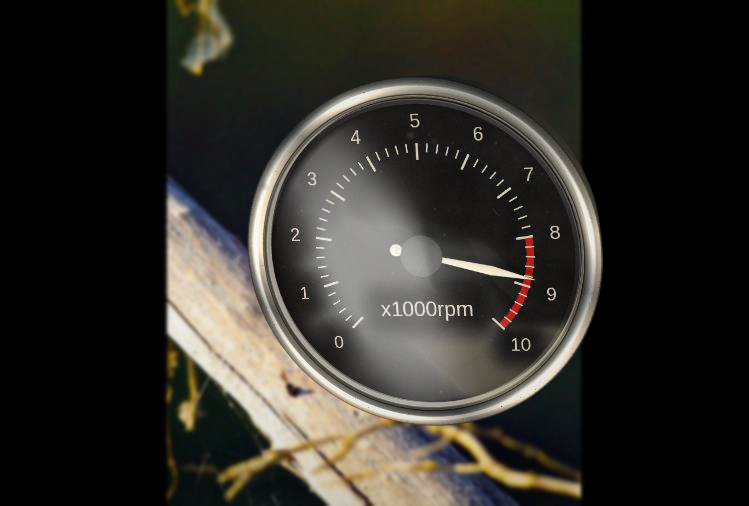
8800rpm
